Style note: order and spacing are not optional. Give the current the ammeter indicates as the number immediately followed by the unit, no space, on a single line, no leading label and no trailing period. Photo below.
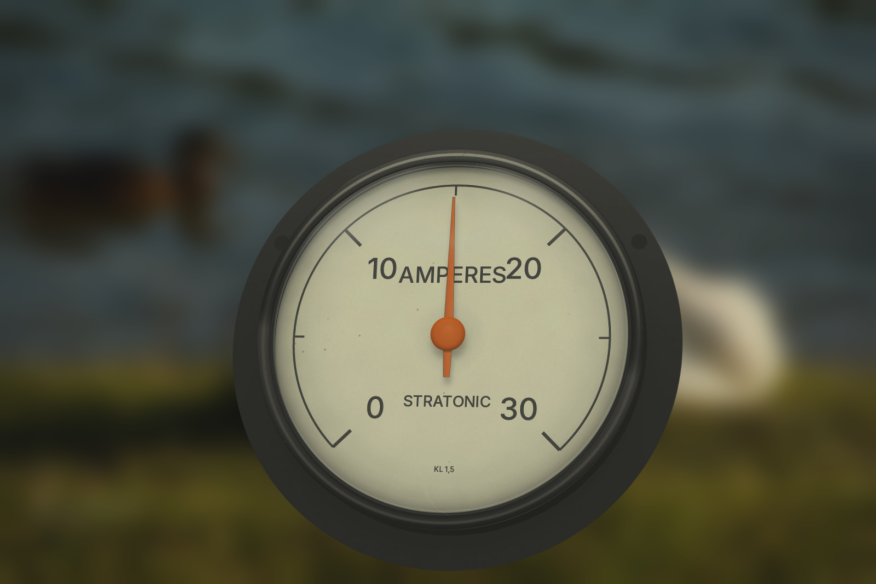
15A
